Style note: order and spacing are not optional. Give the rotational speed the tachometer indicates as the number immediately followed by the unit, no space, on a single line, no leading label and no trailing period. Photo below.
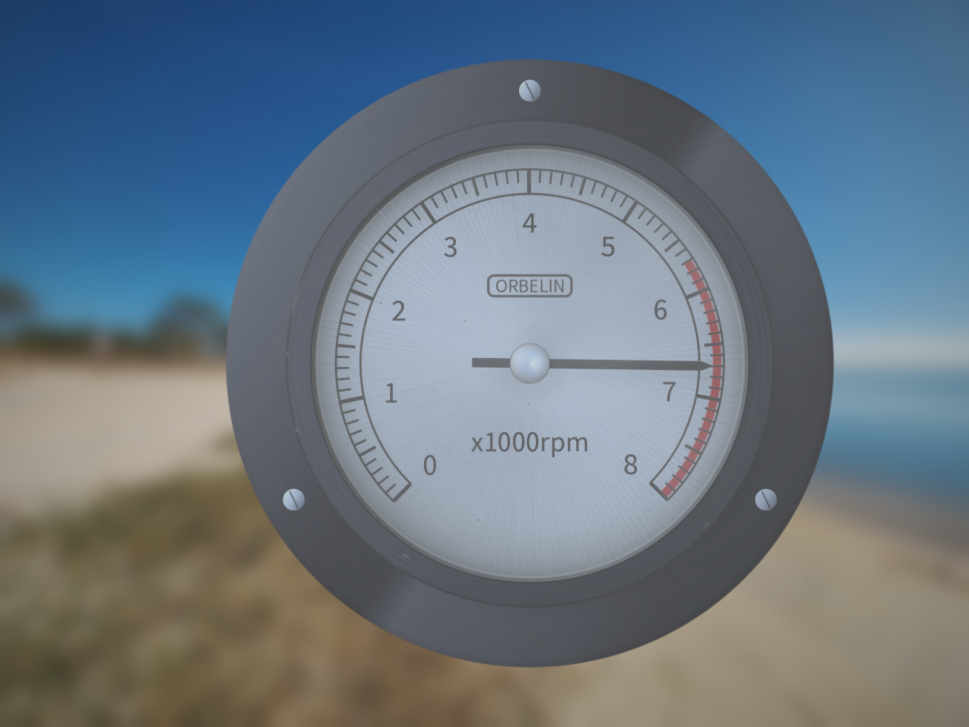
6700rpm
